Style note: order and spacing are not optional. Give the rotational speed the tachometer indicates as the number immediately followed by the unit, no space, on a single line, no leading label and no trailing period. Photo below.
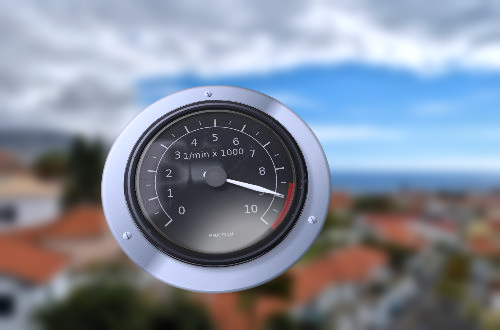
9000rpm
